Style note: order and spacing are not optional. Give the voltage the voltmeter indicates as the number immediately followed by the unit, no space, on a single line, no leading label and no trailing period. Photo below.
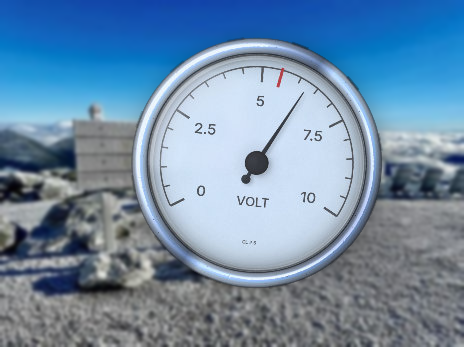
6.25V
